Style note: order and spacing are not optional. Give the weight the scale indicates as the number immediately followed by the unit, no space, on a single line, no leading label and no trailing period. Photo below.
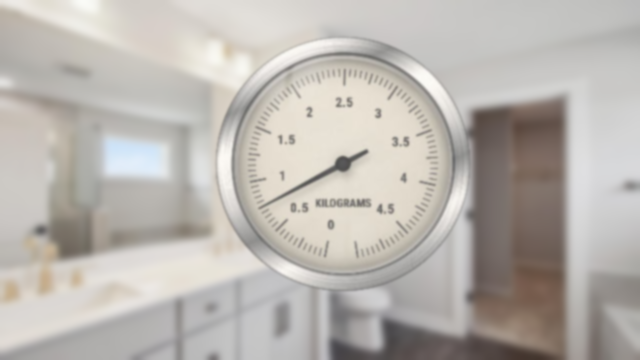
0.75kg
